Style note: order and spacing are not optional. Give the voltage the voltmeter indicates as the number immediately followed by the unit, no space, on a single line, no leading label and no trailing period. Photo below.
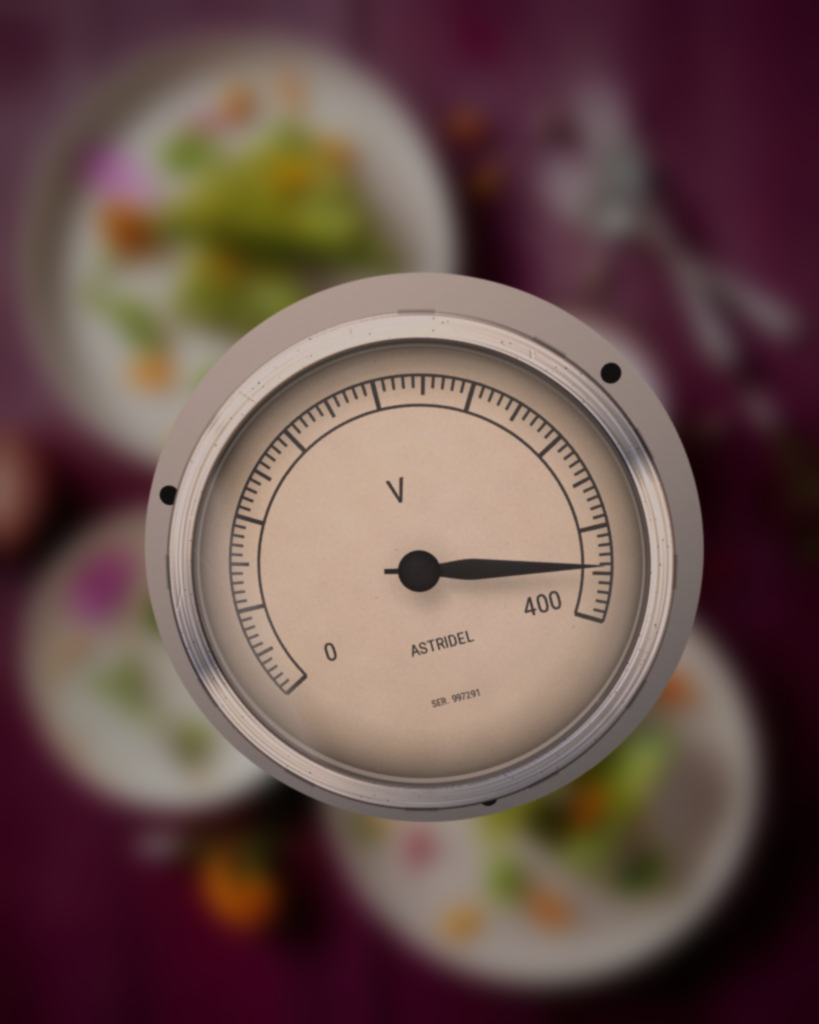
370V
